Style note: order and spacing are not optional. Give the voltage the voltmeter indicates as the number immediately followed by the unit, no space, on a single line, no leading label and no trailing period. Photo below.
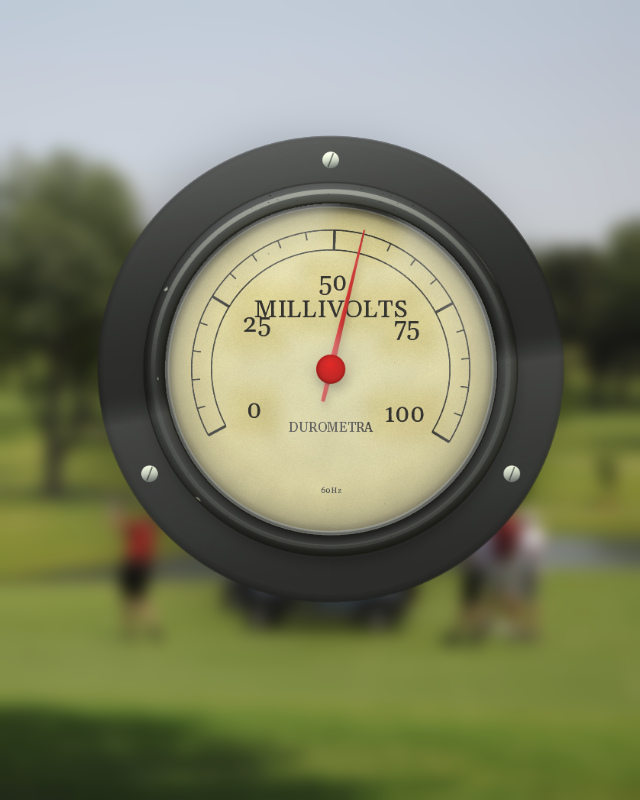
55mV
